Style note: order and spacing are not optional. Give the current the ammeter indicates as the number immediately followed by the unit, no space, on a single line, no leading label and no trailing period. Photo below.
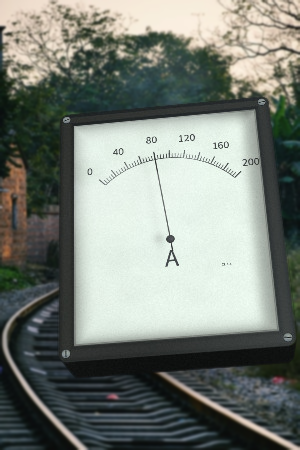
80A
